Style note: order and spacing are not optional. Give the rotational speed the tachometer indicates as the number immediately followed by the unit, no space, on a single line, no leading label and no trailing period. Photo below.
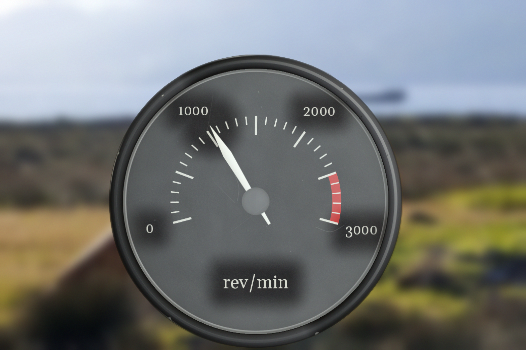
1050rpm
